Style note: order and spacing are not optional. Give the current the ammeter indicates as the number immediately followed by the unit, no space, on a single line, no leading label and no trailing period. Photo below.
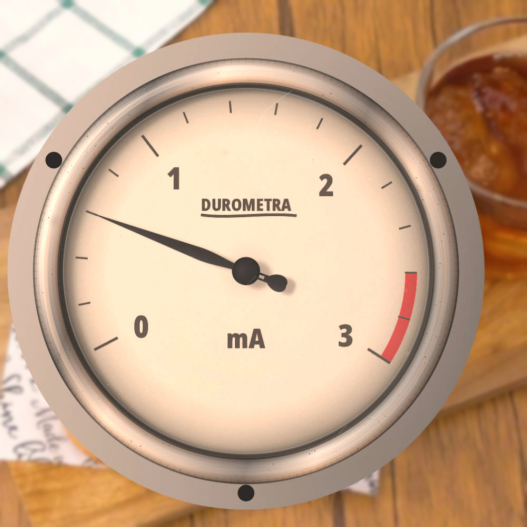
0.6mA
